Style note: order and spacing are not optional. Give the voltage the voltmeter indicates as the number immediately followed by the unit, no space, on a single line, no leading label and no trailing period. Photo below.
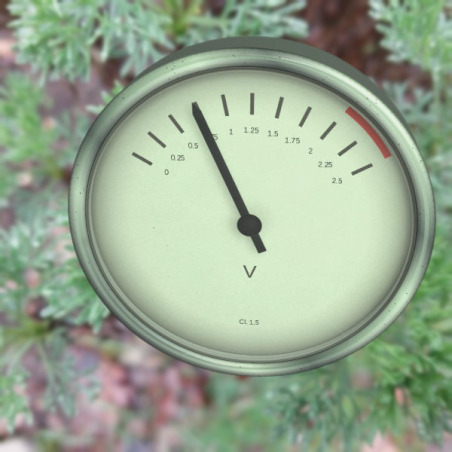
0.75V
